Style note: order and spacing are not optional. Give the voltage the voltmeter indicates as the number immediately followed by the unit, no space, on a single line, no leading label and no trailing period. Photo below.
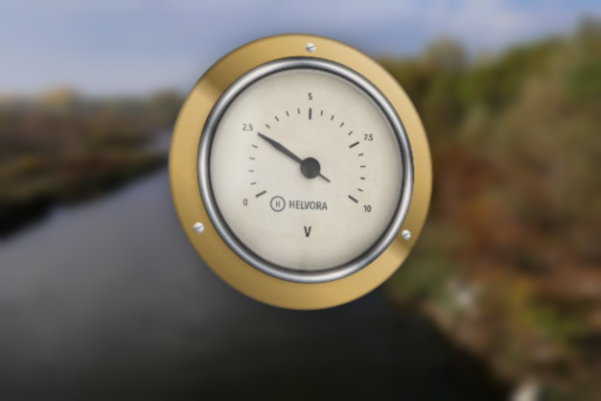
2.5V
